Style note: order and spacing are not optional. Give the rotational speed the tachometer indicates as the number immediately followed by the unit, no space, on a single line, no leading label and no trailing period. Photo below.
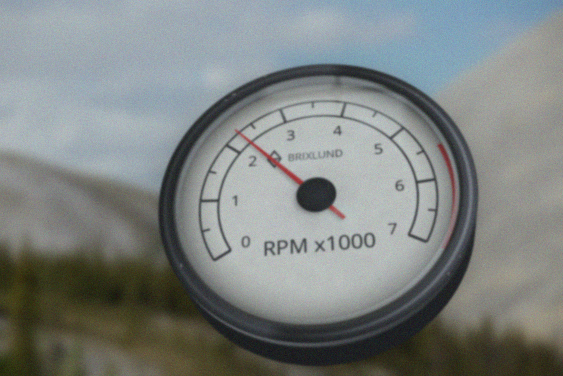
2250rpm
